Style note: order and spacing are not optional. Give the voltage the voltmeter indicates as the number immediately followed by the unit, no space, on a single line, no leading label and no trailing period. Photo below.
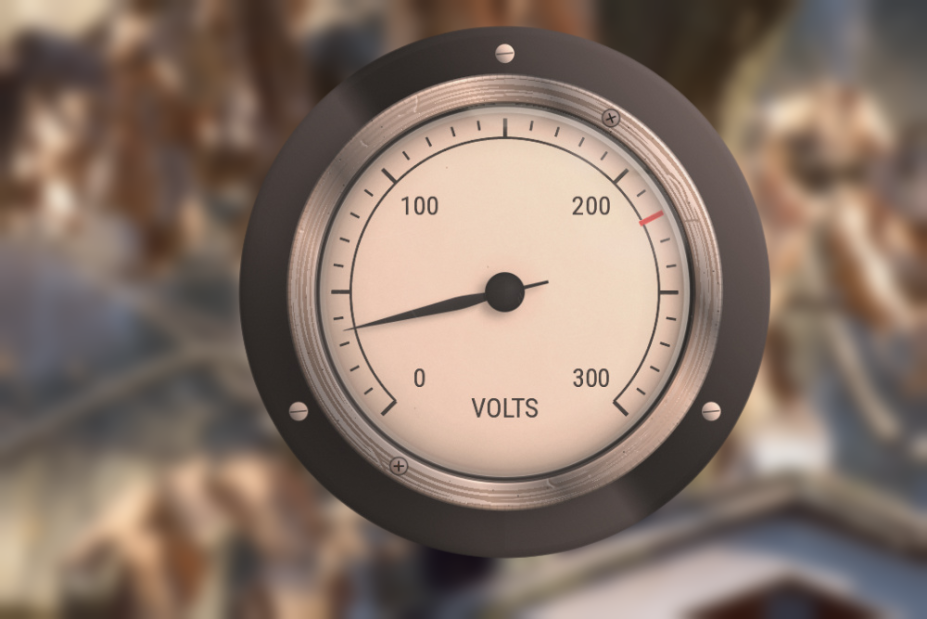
35V
